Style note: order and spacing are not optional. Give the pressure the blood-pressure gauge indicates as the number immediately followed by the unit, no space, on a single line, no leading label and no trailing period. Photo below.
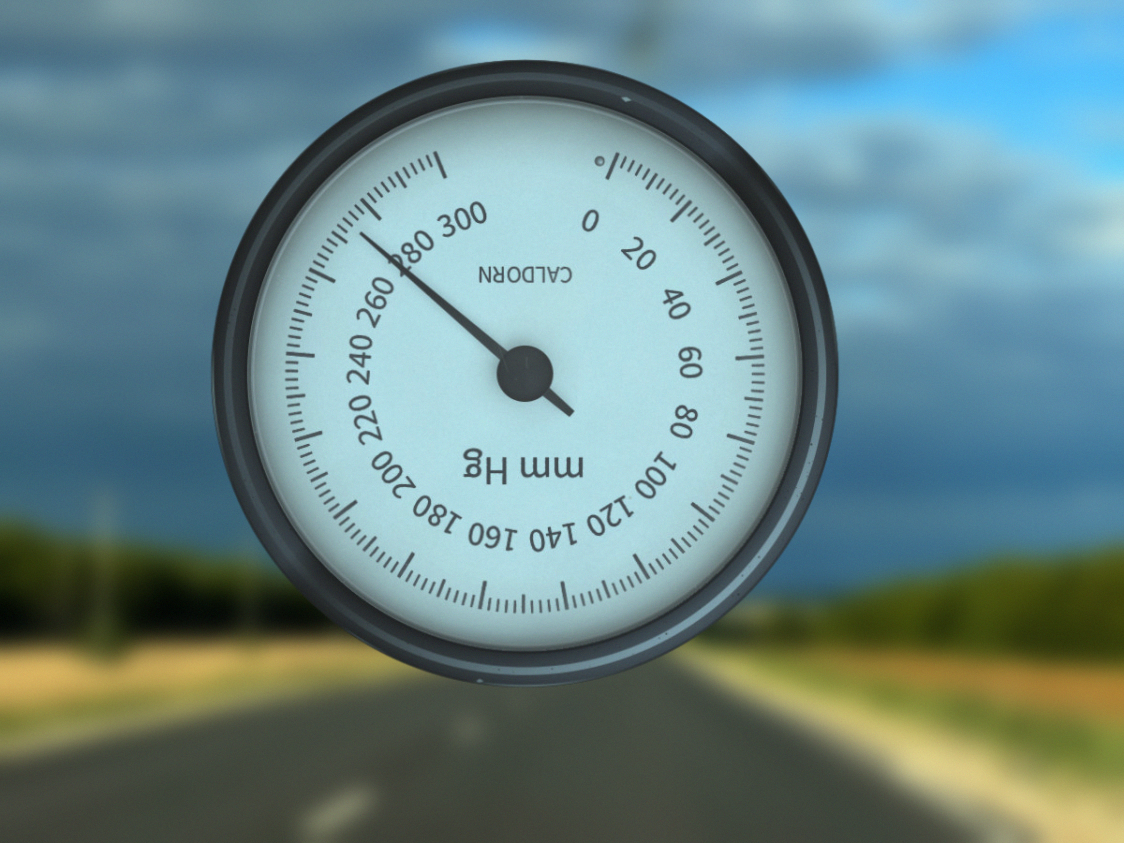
274mmHg
